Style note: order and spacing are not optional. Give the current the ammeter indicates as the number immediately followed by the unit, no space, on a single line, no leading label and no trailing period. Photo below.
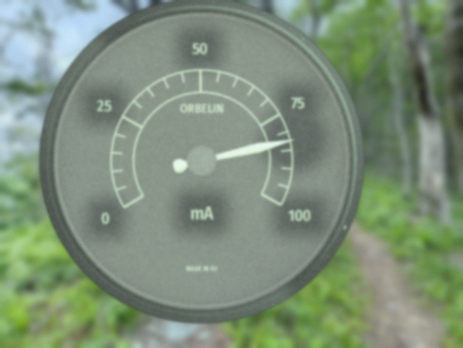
82.5mA
